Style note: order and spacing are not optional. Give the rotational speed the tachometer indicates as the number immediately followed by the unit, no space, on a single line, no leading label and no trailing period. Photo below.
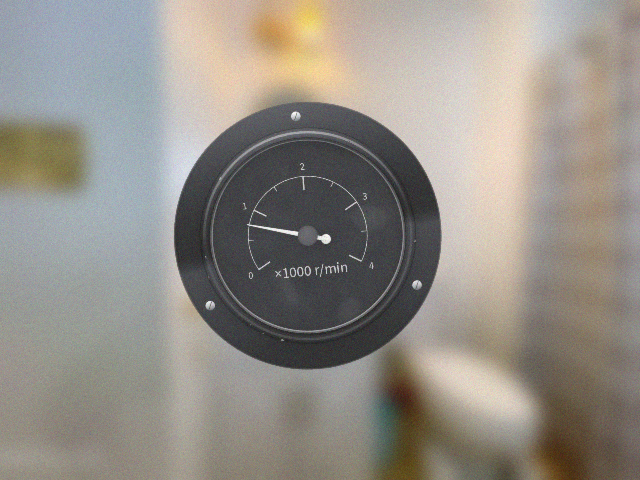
750rpm
